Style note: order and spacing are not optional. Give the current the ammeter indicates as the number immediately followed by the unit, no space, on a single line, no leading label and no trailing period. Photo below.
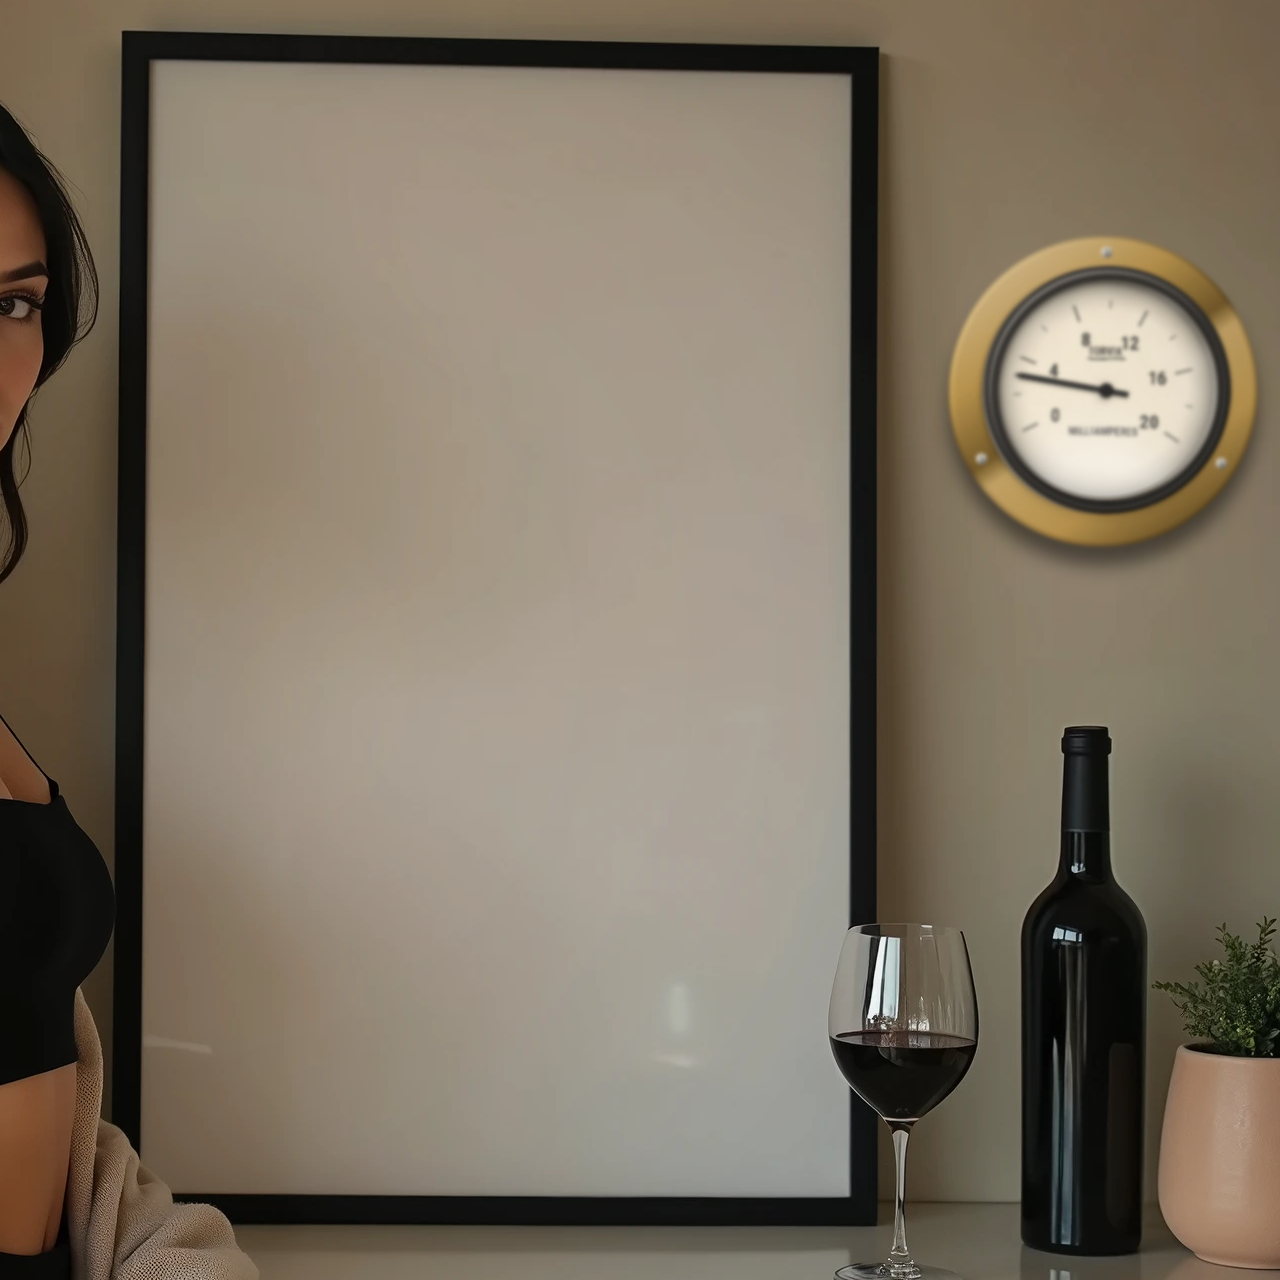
3mA
